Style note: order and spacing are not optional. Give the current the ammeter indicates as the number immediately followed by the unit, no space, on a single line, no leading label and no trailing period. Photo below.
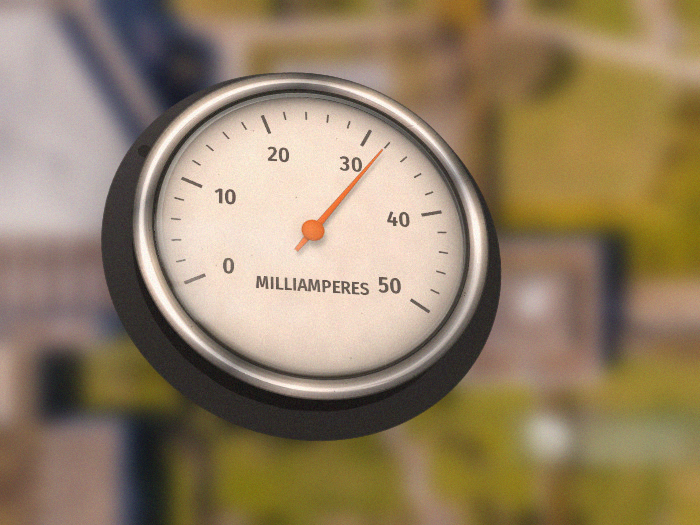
32mA
